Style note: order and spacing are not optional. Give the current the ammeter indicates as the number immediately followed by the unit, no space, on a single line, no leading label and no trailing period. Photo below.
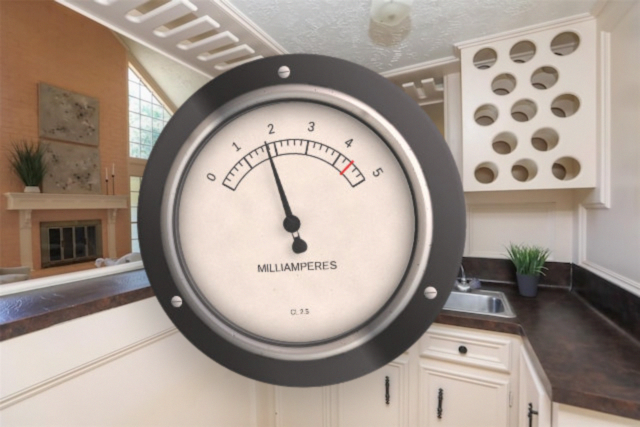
1.8mA
